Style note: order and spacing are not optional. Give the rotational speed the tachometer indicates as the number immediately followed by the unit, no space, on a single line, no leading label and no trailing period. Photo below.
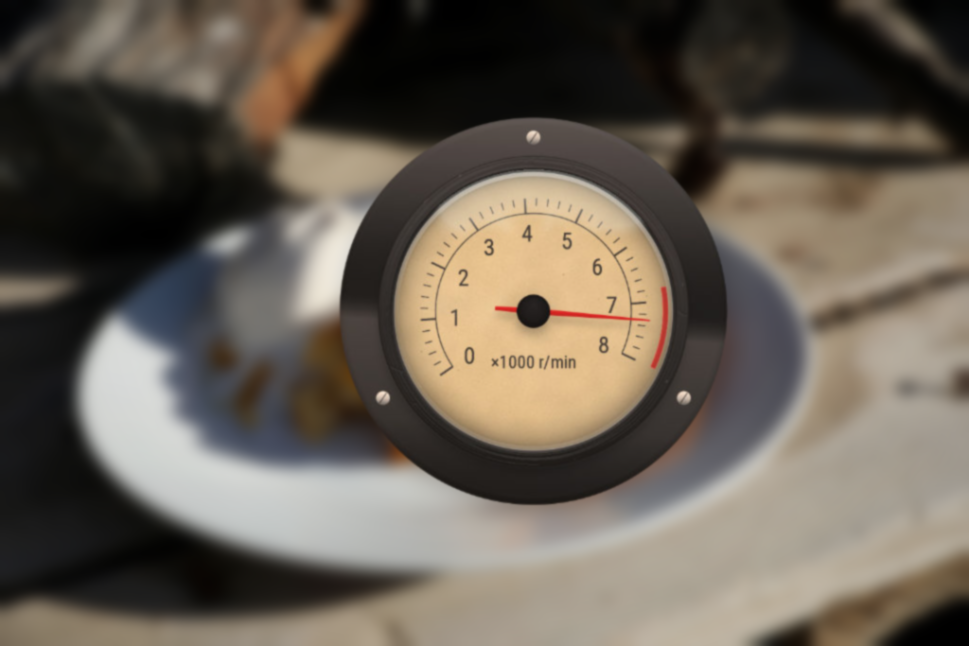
7300rpm
